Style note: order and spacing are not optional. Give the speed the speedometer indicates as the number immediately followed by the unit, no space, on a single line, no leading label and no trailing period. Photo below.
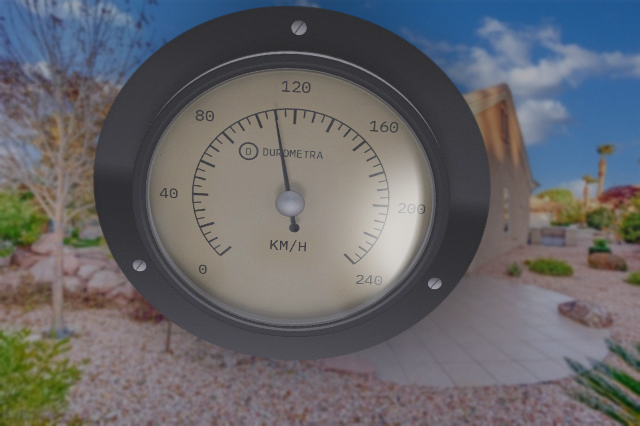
110km/h
